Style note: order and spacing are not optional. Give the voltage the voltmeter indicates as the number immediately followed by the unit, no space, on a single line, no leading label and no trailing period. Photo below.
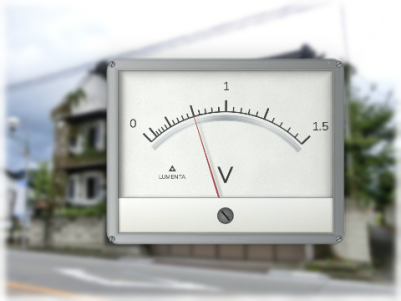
0.75V
